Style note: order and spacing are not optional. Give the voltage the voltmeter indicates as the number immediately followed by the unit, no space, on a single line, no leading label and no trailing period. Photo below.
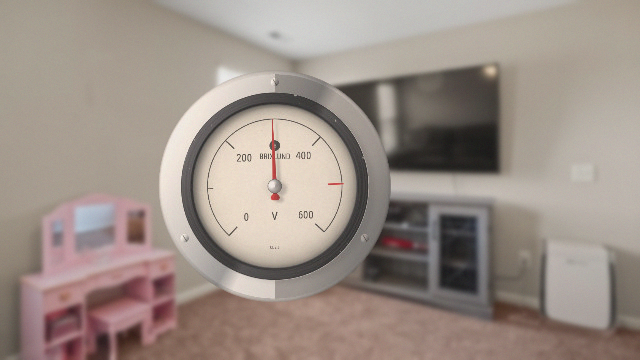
300V
